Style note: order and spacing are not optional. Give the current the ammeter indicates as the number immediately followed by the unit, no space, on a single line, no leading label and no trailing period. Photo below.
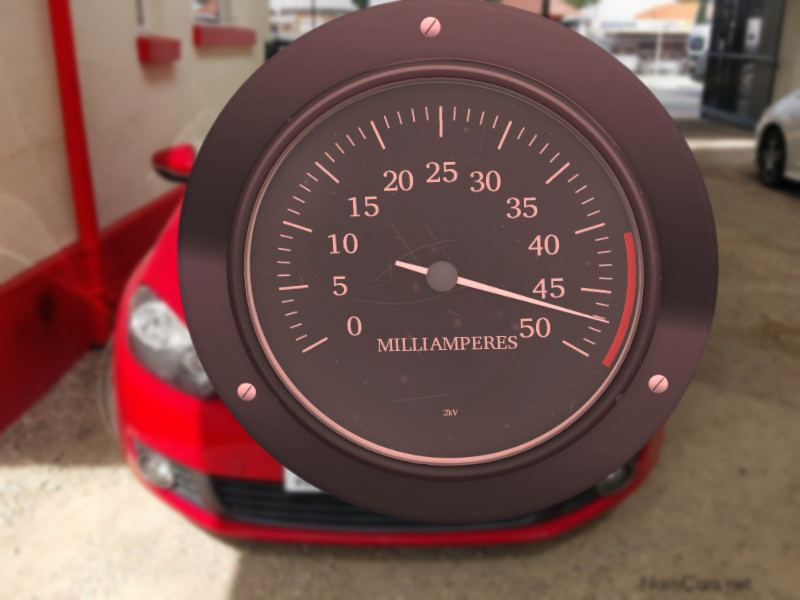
47mA
